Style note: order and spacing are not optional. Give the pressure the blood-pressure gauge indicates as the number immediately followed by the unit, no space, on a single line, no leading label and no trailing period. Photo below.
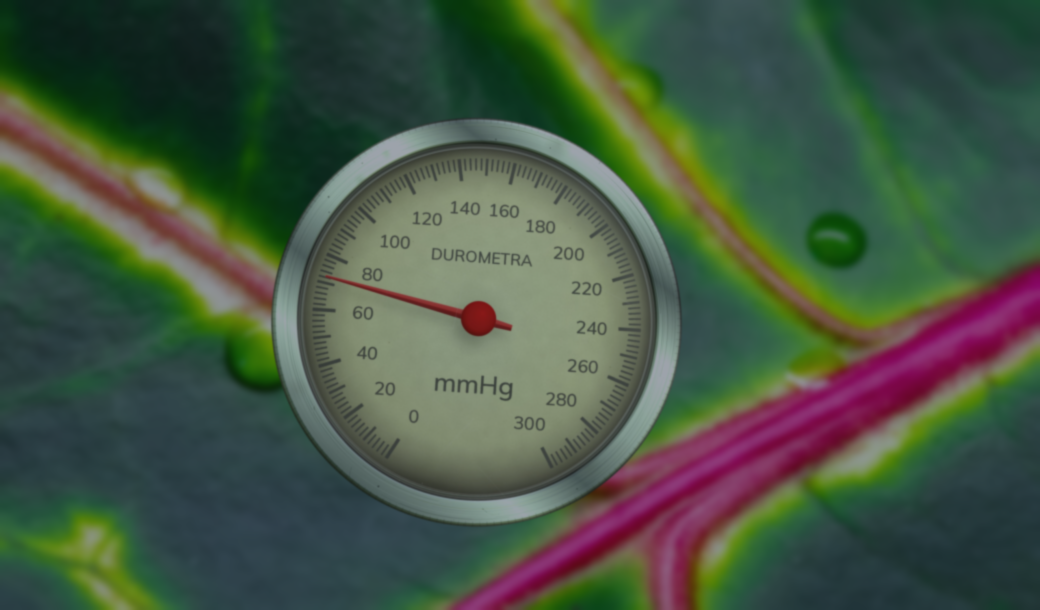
72mmHg
